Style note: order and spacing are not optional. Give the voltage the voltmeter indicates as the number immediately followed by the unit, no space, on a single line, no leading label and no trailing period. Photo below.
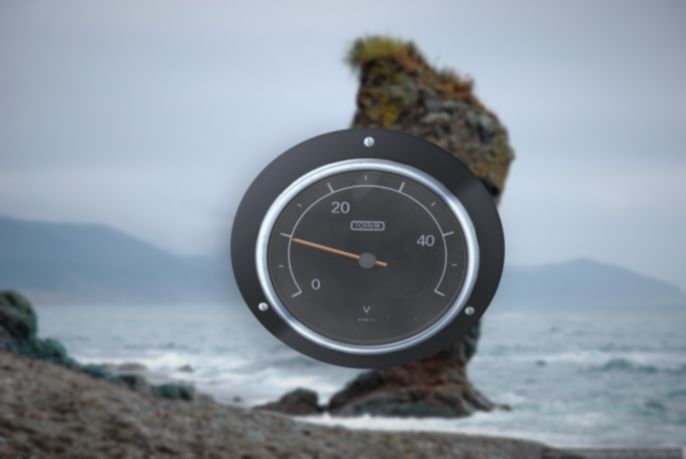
10V
